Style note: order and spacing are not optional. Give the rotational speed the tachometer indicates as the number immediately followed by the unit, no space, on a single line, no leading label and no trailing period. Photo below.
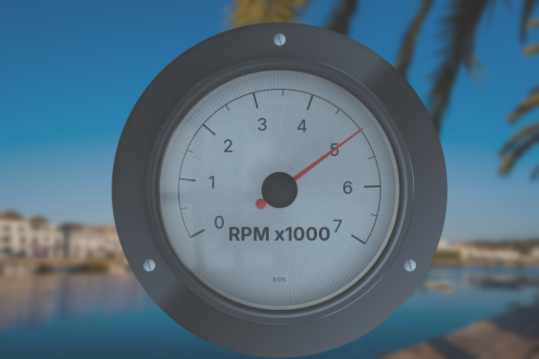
5000rpm
